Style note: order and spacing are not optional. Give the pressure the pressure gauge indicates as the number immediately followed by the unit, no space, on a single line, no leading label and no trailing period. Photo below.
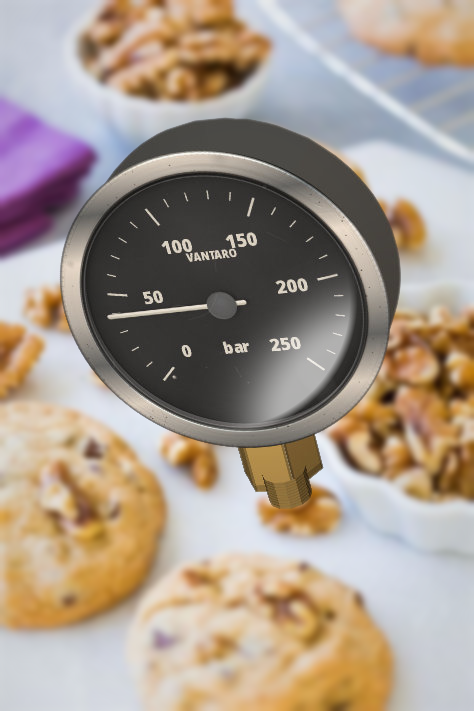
40bar
